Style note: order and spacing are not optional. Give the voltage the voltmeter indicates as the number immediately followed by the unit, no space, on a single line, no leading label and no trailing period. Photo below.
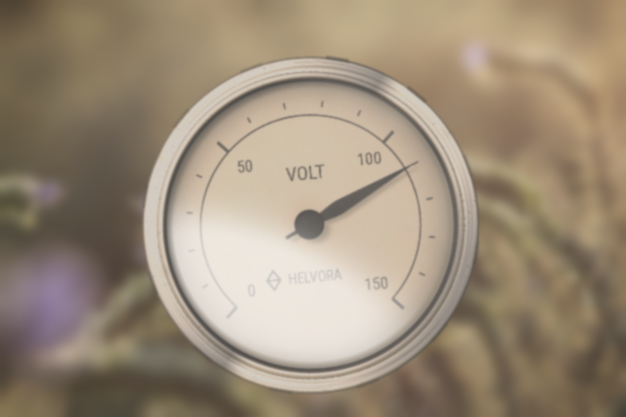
110V
